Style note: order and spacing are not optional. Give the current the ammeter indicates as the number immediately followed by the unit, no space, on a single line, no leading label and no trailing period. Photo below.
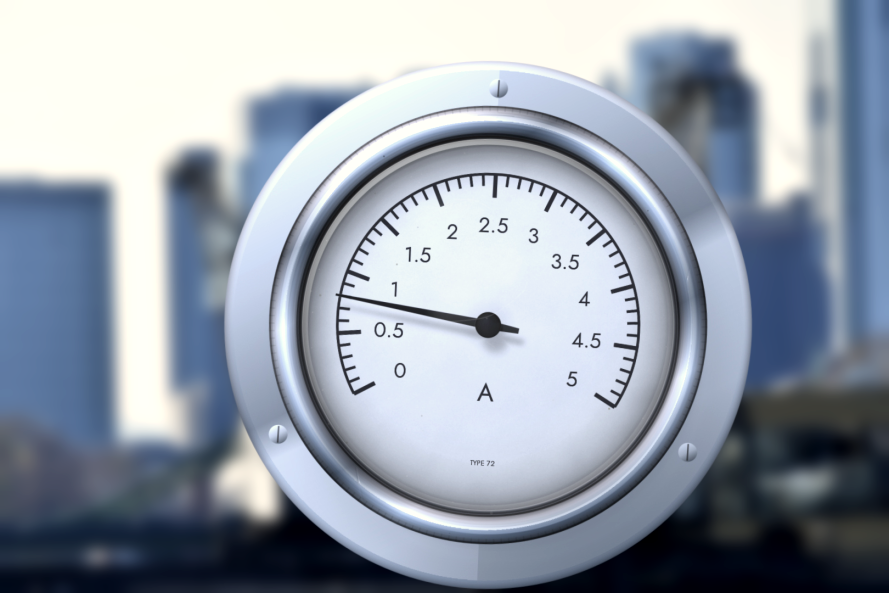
0.8A
